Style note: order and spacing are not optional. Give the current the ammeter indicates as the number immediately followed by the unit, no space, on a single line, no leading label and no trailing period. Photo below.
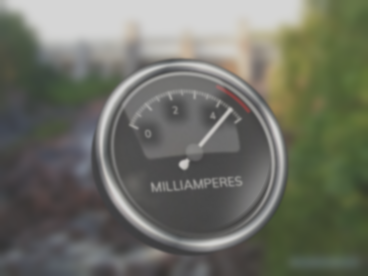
4.5mA
